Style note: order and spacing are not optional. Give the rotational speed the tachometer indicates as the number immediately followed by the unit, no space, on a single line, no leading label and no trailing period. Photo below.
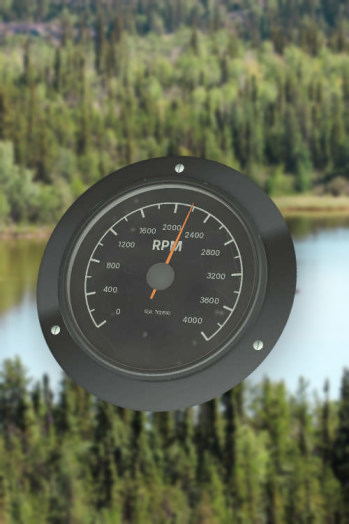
2200rpm
